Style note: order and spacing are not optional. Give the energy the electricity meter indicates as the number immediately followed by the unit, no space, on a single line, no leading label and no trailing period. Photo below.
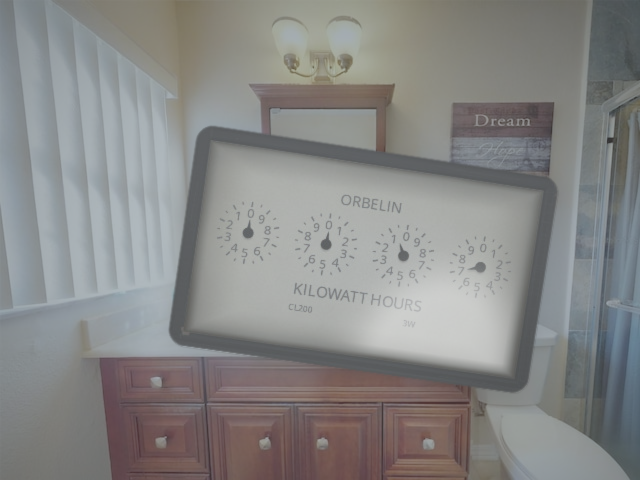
7kWh
